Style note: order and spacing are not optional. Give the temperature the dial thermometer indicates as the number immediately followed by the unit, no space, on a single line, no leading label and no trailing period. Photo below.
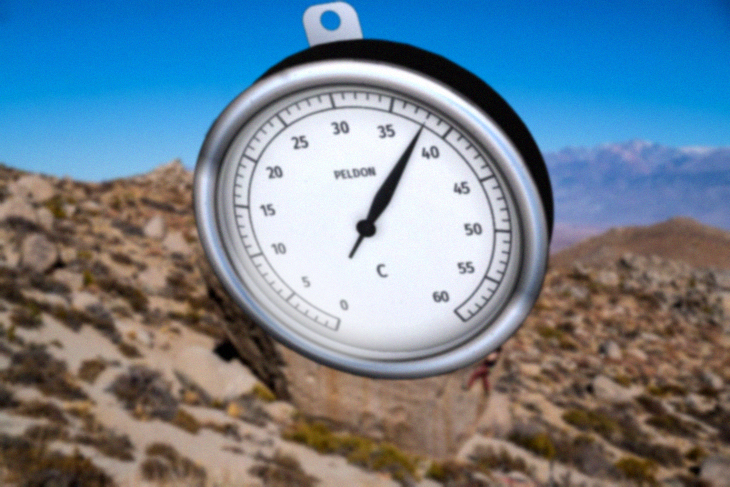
38°C
